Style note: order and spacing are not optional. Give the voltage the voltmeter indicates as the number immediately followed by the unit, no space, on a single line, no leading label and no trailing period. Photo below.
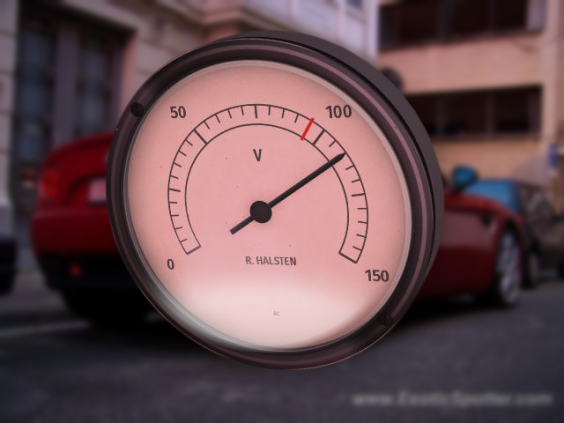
110V
